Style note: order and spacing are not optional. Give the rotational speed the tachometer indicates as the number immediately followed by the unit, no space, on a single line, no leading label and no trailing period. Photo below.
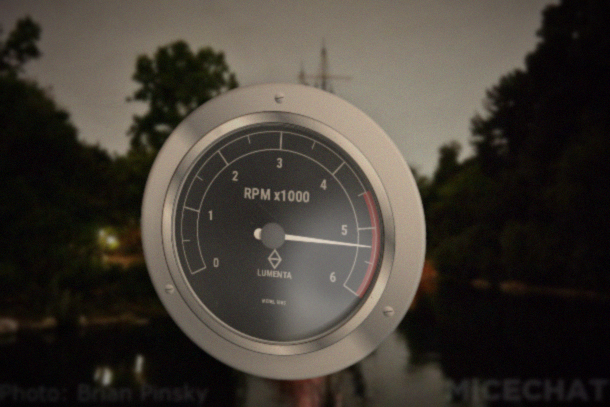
5250rpm
